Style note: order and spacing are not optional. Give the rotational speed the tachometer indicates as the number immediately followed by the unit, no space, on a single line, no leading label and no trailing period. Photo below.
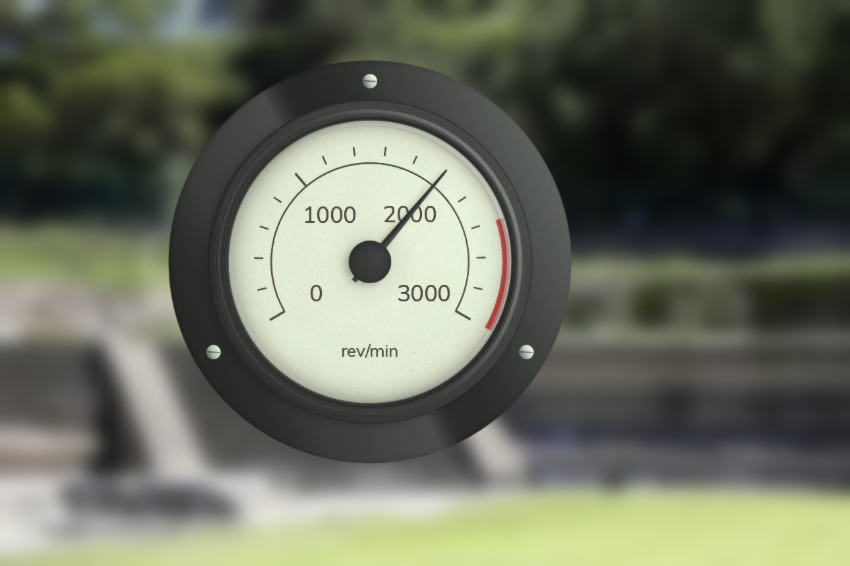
2000rpm
